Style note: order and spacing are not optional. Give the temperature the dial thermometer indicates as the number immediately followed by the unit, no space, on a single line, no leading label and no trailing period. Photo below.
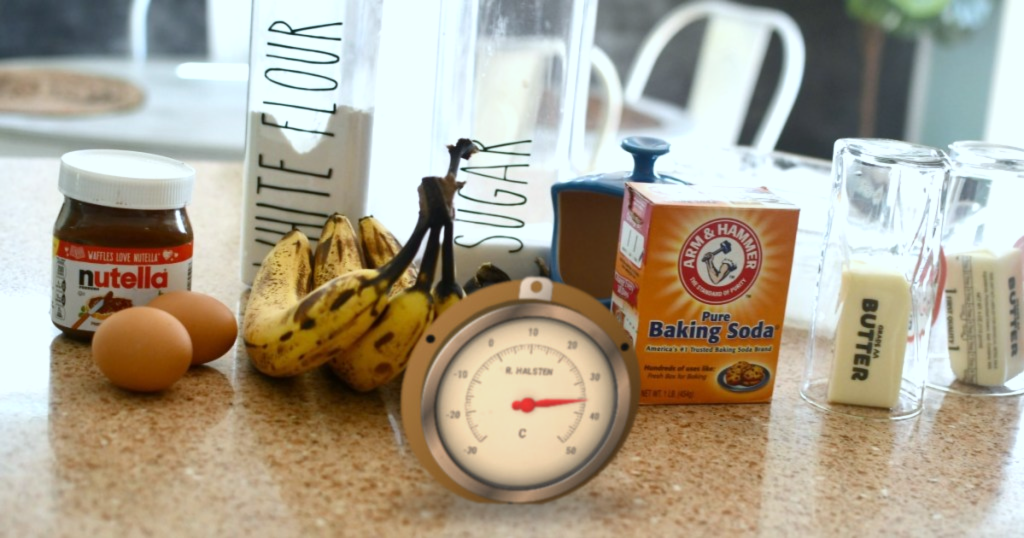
35°C
